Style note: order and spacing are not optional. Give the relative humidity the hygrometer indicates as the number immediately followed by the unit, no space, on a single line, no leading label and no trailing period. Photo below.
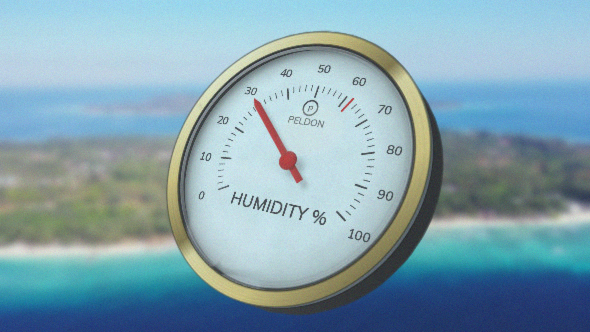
30%
